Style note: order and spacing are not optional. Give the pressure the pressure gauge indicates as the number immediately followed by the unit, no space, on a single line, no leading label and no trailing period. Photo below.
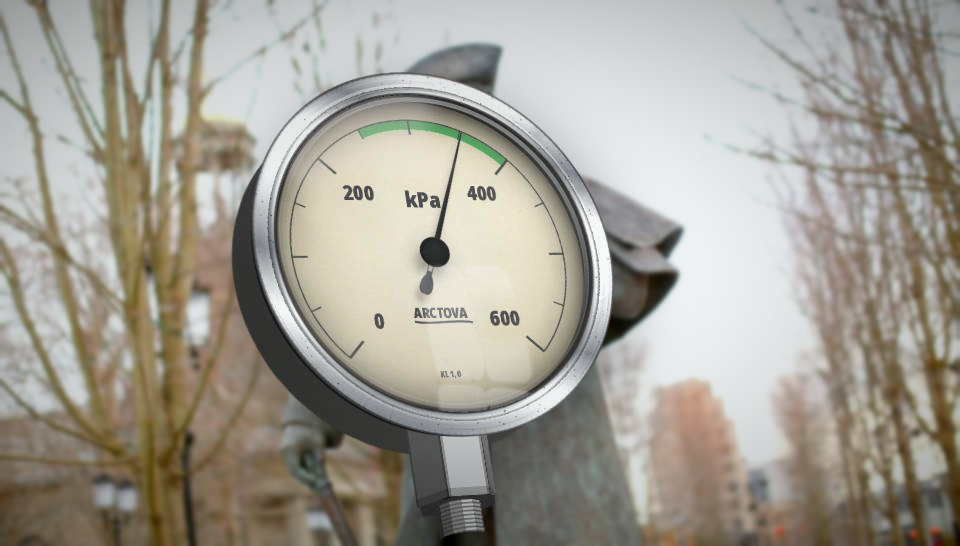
350kPa
